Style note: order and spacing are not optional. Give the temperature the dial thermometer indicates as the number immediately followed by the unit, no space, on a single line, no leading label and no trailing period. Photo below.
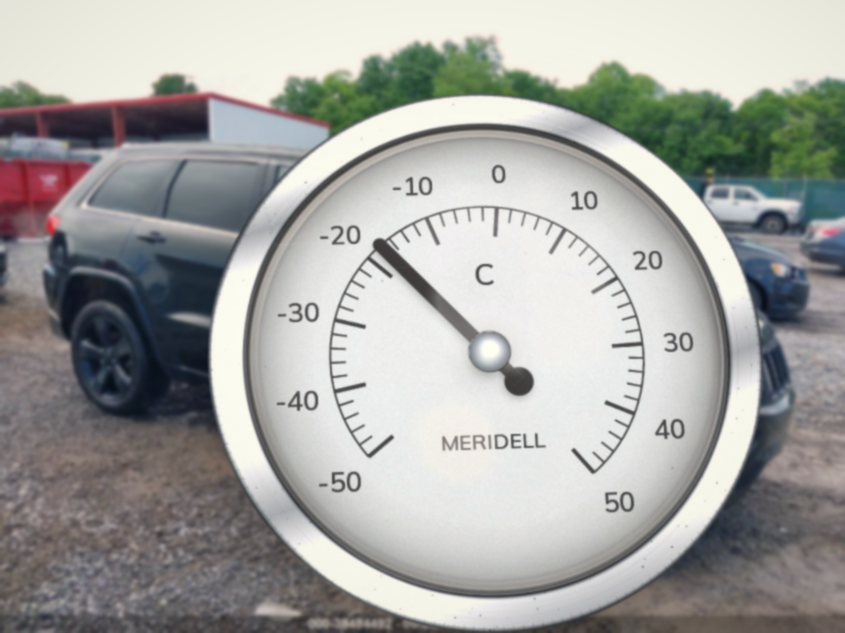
-18°C
